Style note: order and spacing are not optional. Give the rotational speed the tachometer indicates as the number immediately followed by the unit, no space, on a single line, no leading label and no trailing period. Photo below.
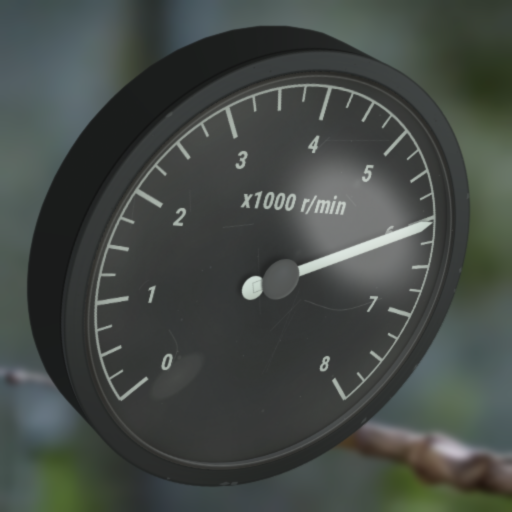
6000rpm
